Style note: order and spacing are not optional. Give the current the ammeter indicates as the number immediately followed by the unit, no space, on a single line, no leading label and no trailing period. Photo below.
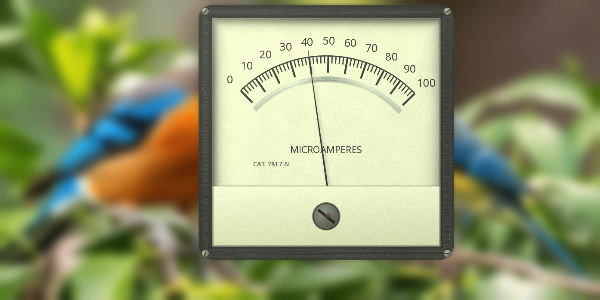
40µA
